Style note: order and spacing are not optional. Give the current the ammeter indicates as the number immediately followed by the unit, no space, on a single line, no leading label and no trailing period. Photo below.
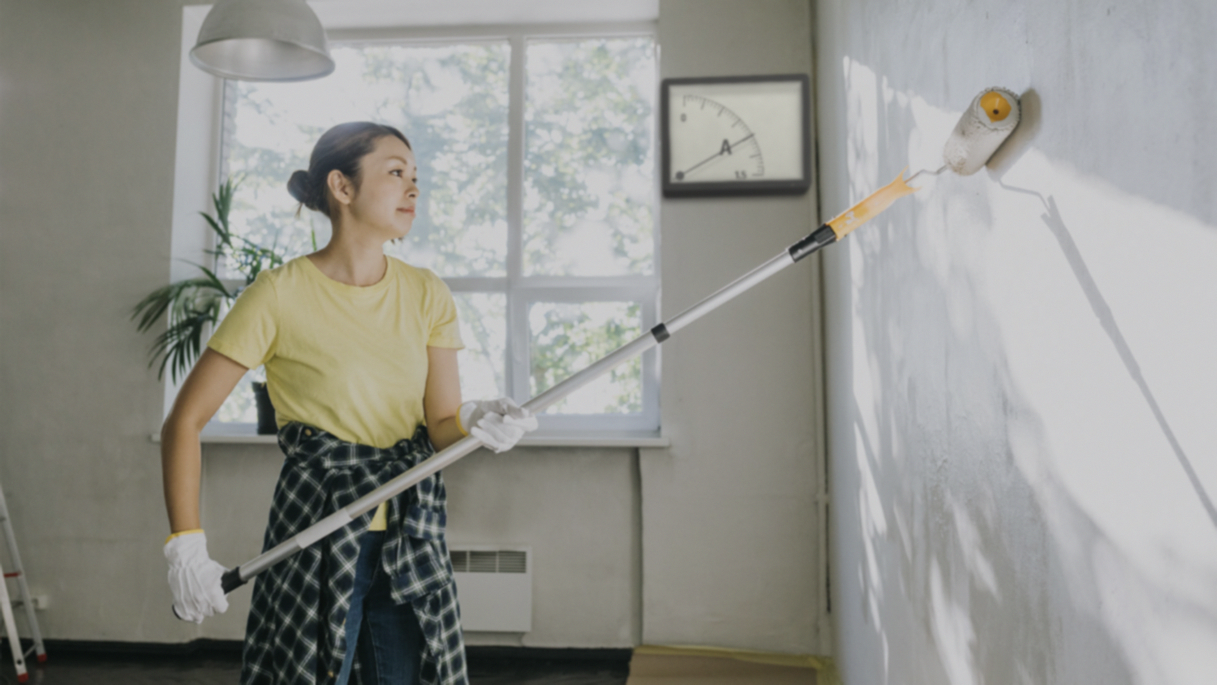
1A
